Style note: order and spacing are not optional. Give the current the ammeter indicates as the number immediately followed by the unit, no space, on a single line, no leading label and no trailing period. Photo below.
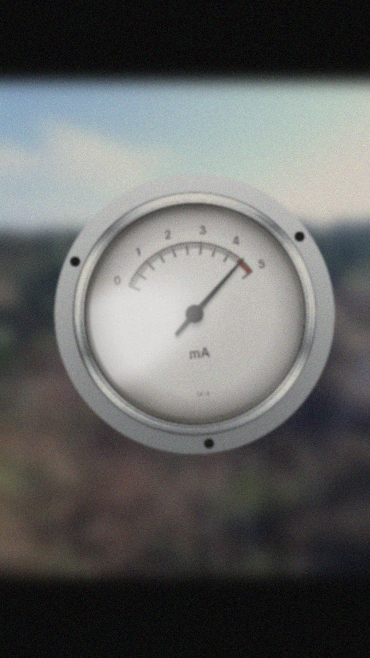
4.5mA
